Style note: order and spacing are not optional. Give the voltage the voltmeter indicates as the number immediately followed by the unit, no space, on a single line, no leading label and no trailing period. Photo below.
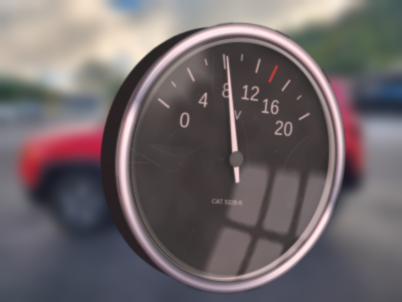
8V
